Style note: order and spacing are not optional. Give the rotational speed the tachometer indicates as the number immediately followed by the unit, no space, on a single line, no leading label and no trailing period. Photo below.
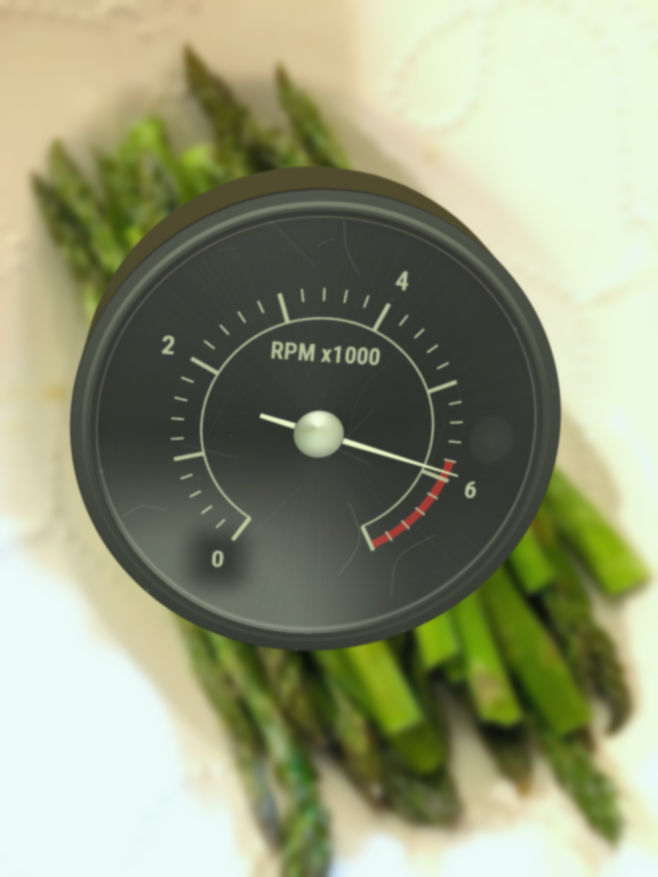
5900rpm
